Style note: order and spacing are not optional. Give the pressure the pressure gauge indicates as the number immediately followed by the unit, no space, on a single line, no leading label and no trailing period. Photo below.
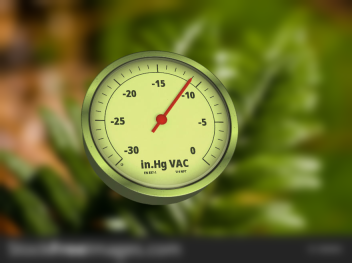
-11inHg
